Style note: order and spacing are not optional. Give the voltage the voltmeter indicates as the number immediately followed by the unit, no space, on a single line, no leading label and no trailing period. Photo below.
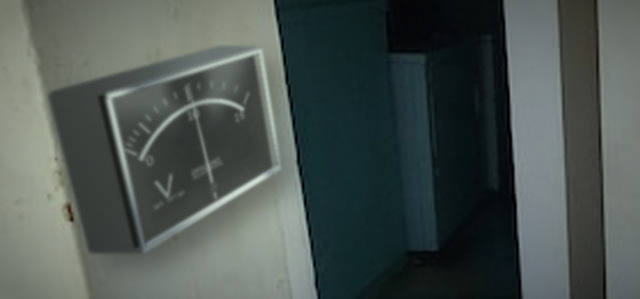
10V
